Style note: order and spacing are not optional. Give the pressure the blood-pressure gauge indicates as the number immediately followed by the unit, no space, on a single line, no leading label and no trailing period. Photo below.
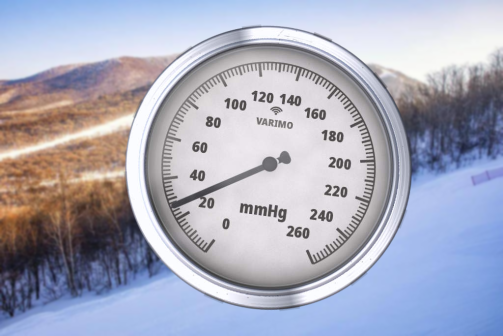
26mmHg
